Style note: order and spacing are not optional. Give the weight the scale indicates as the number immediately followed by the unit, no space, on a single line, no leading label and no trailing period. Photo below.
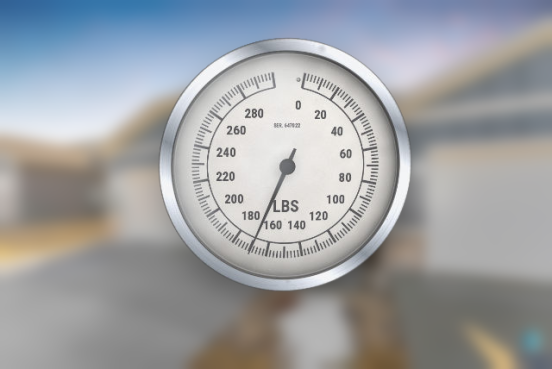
170lb
